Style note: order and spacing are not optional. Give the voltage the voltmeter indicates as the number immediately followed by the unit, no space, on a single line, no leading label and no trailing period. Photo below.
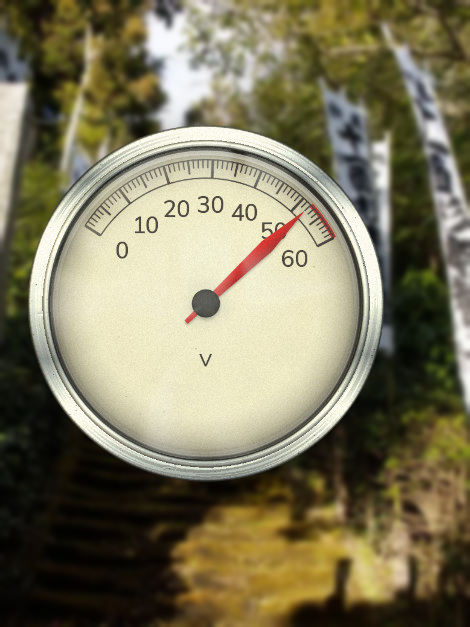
52V
